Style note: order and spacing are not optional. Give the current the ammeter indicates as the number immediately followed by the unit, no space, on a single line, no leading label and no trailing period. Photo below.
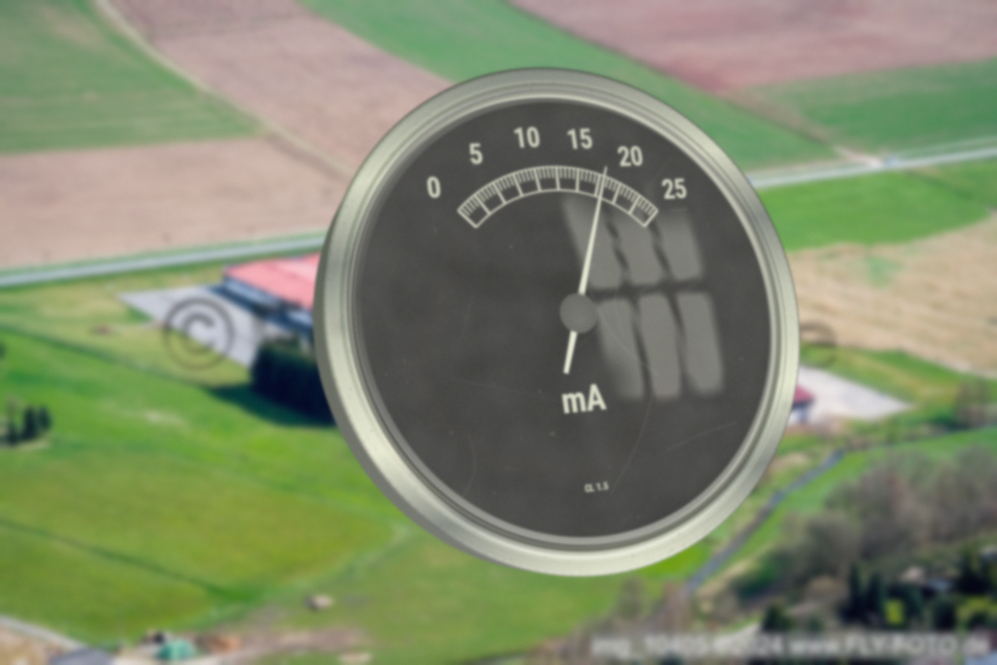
17.5mA
